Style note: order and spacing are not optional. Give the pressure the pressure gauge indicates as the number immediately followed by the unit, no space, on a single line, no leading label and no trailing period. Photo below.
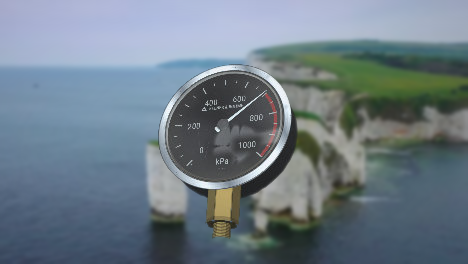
700kPa
